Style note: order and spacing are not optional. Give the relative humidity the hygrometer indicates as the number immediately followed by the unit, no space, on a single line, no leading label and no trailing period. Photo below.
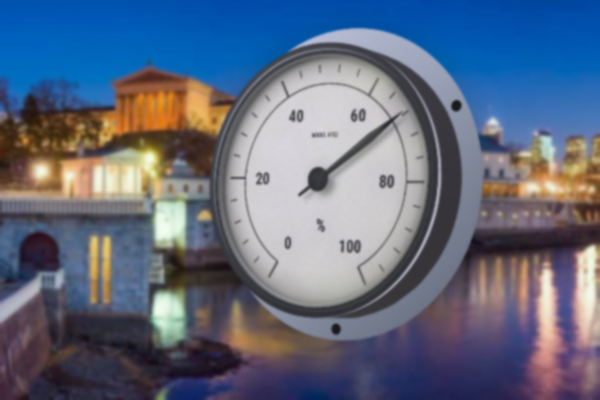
68%
